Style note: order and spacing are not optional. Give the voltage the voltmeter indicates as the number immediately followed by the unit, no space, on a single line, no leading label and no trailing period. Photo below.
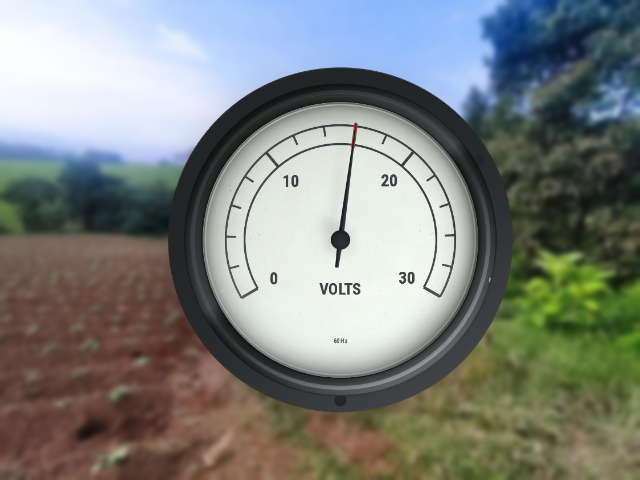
16V
